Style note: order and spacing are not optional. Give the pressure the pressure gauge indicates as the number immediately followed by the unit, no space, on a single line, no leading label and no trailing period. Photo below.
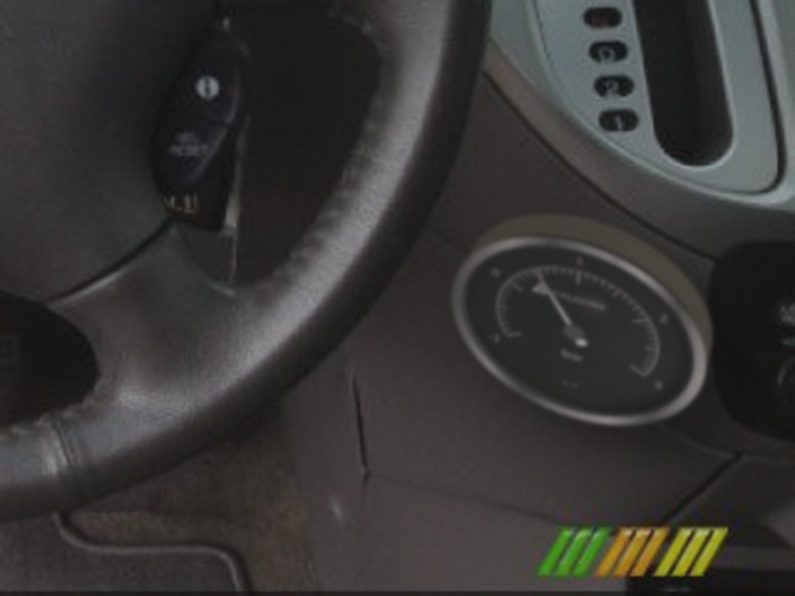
0.5bar
